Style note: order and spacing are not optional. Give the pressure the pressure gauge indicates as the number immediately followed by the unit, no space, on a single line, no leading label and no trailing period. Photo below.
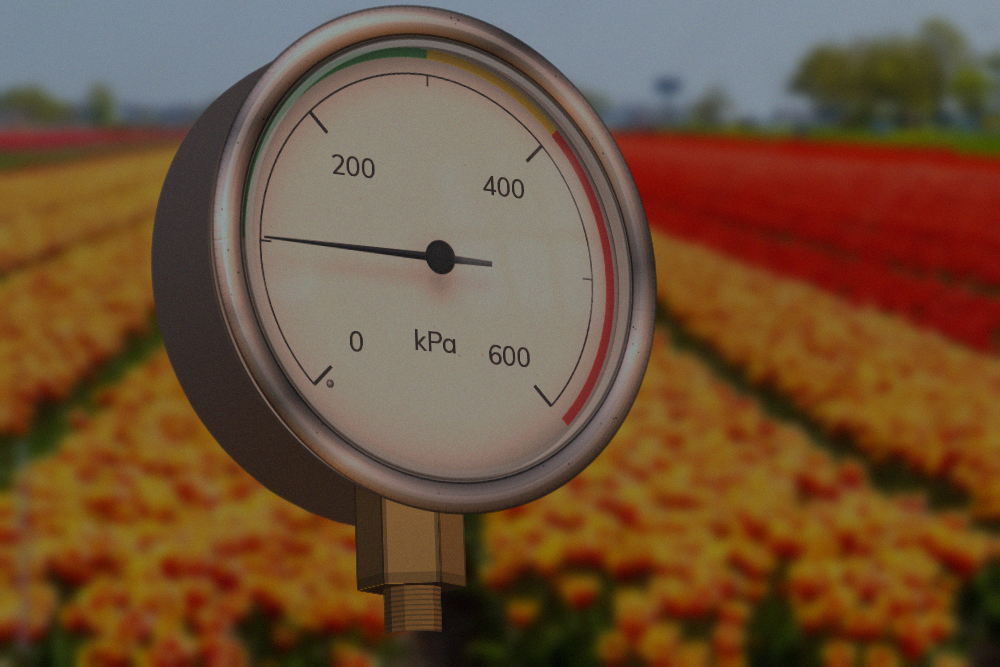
100kPa
